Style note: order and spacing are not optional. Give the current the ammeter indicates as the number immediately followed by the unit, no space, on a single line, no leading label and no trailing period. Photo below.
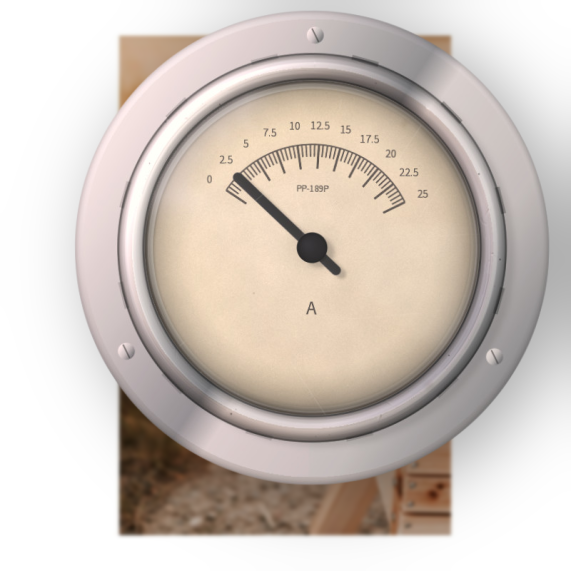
2A
